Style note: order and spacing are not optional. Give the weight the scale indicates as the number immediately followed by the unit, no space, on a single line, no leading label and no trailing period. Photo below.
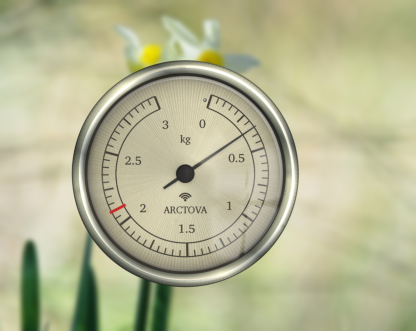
0.35kg
